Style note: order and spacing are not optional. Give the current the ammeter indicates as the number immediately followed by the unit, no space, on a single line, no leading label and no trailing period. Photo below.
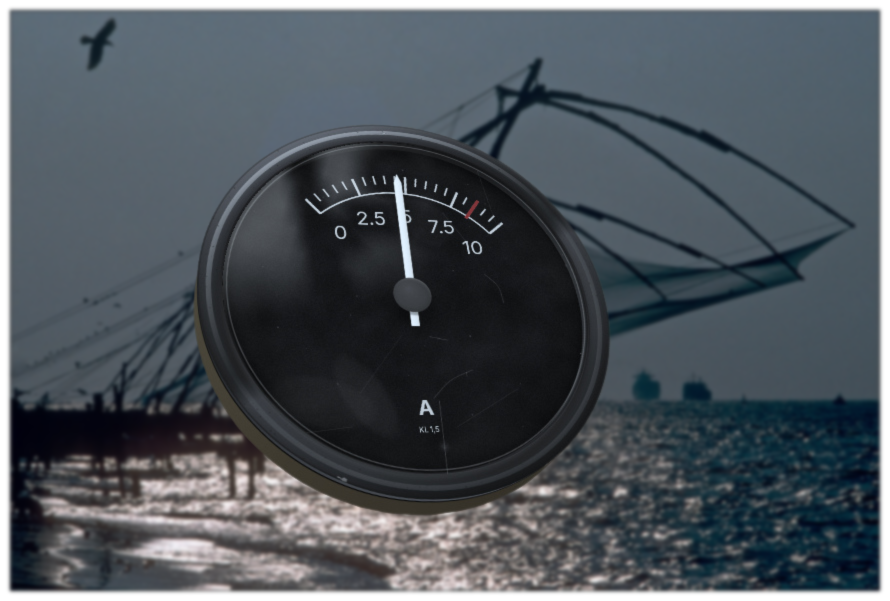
4.5A
